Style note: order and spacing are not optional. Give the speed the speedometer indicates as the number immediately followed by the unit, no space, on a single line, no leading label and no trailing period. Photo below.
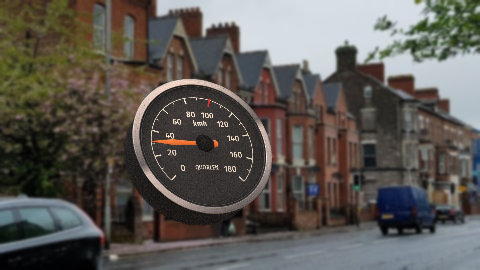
30km/h
